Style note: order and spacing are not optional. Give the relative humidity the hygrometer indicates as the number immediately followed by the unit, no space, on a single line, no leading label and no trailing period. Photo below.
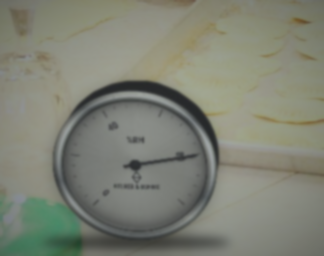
80%
